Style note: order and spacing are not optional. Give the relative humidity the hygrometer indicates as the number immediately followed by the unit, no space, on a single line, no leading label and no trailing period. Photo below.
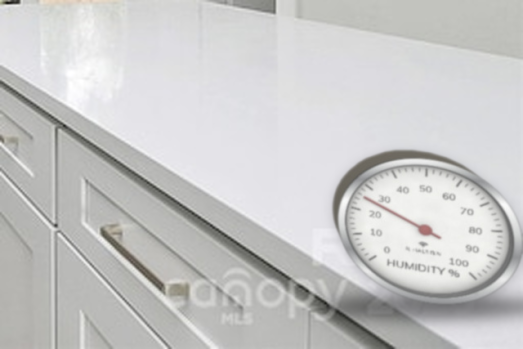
26%
